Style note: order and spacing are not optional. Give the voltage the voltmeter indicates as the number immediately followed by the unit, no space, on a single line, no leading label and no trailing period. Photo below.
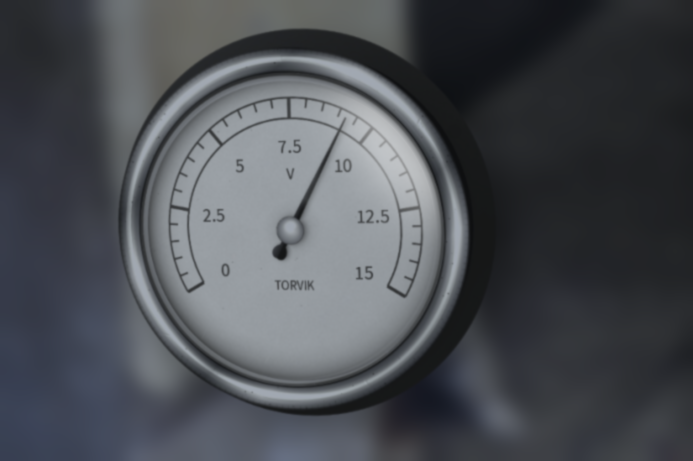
9.25V
